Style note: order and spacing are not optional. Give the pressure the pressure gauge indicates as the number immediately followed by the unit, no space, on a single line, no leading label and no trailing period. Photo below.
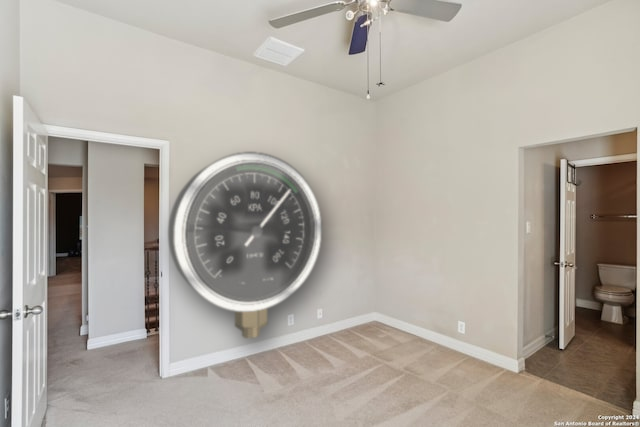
105kPa
